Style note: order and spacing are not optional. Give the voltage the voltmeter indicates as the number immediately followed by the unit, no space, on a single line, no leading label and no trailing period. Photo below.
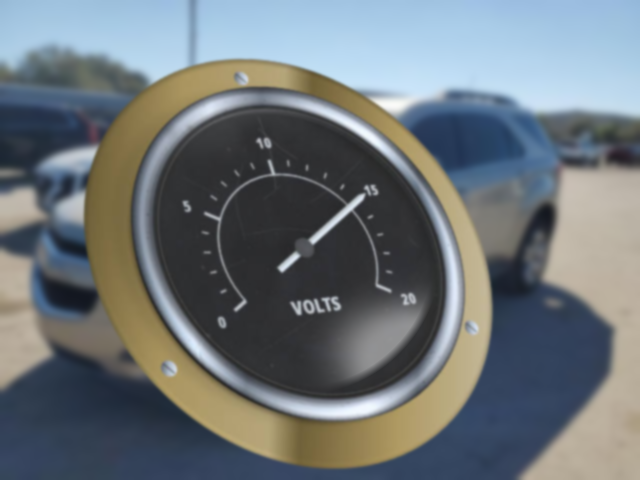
15V
